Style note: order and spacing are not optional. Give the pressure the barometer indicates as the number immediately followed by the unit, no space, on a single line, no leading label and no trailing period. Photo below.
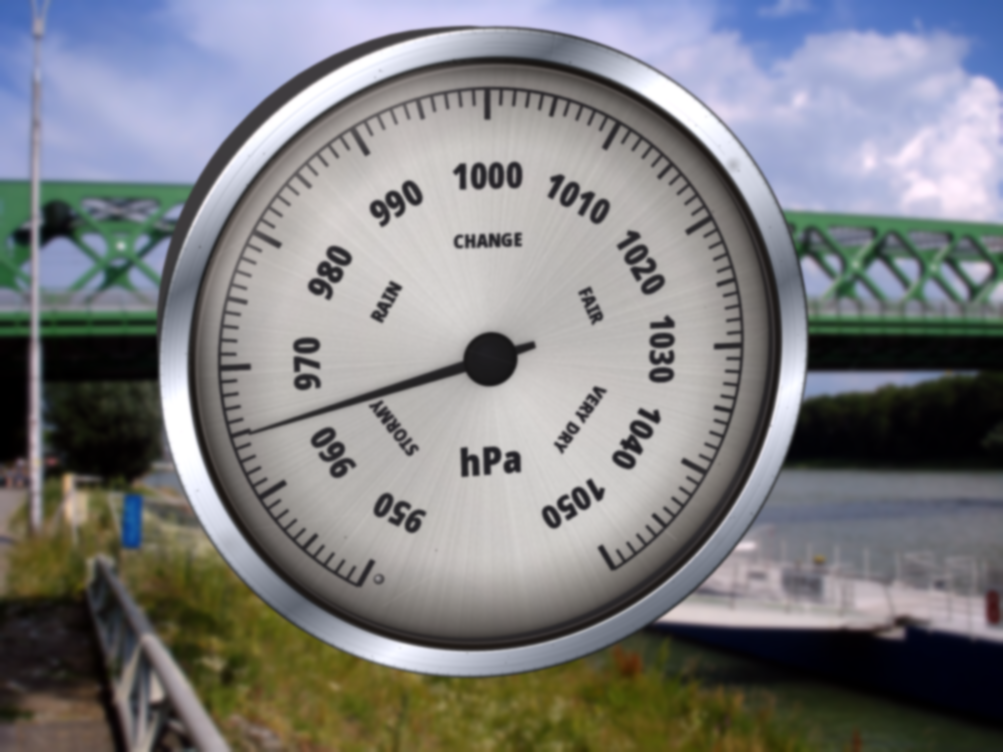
965hPa
